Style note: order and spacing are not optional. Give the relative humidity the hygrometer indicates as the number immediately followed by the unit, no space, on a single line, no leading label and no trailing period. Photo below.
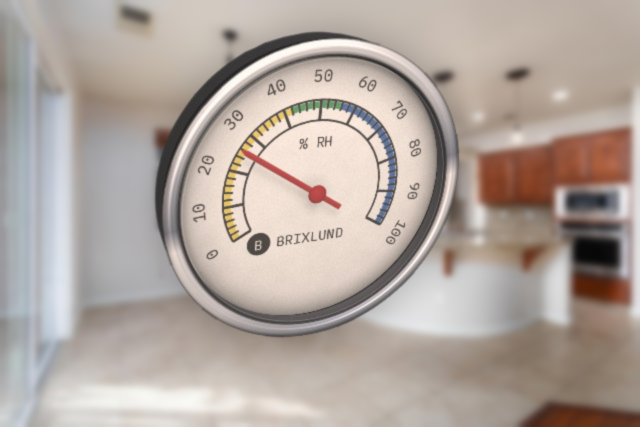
26%
